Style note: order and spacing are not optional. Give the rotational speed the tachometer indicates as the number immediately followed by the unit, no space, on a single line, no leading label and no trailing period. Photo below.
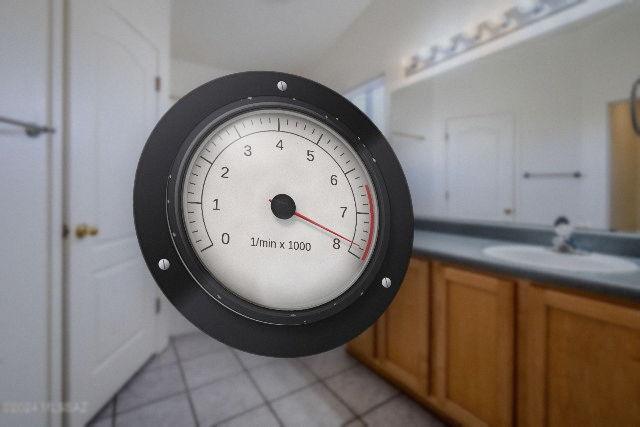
7800rpm
